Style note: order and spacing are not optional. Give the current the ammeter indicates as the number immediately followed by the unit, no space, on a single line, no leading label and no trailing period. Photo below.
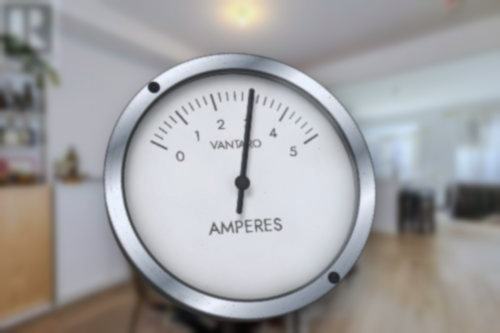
3A
